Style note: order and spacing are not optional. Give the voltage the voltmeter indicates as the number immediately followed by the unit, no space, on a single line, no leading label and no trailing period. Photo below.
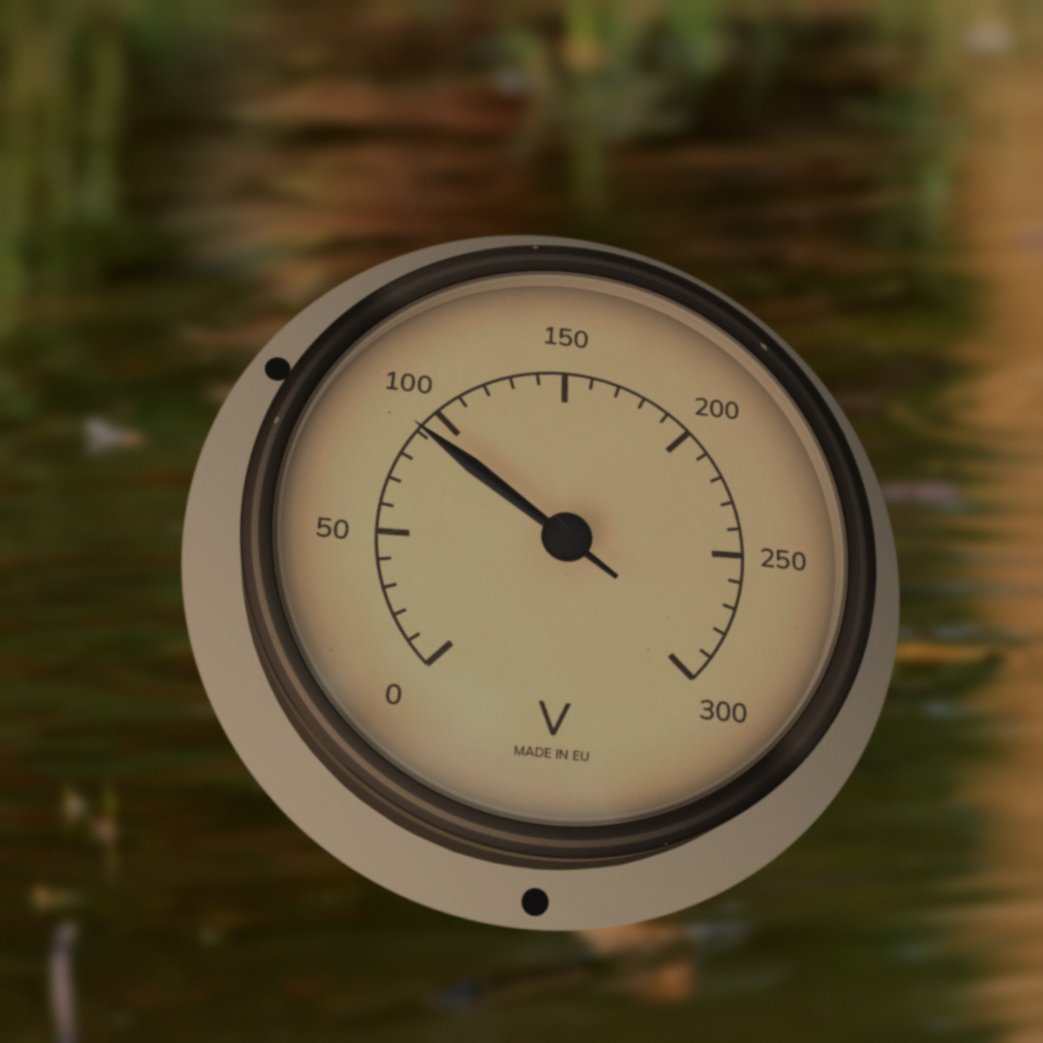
90V
